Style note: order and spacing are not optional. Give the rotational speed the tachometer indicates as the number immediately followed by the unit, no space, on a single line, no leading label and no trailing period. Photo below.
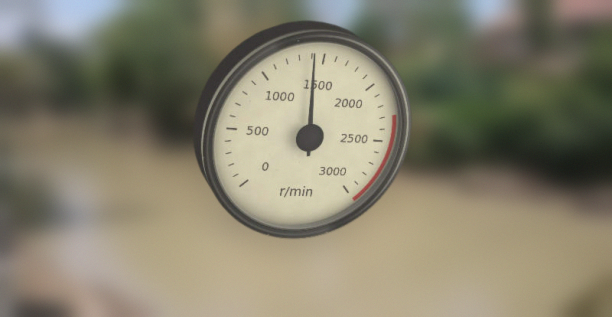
1400rpm
